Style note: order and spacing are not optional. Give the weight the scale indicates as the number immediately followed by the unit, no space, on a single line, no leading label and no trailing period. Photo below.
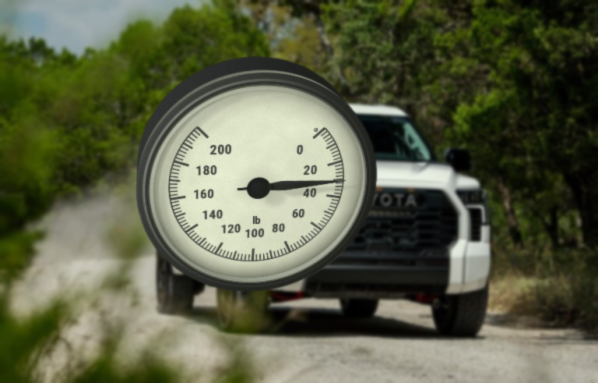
30lb
